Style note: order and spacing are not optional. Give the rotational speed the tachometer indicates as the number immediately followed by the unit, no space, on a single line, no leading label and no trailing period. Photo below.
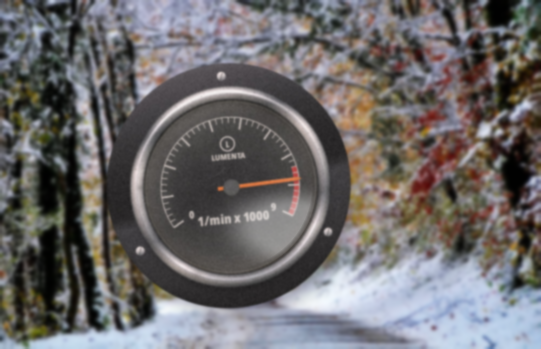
7800rpm
